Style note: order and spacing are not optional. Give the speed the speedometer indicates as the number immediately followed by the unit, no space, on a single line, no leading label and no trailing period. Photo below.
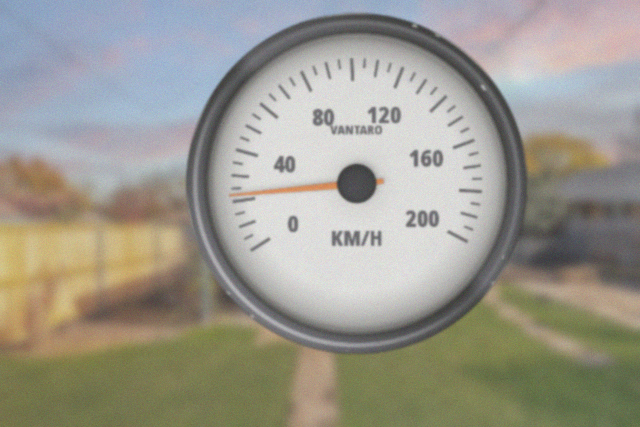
22.5km/h
